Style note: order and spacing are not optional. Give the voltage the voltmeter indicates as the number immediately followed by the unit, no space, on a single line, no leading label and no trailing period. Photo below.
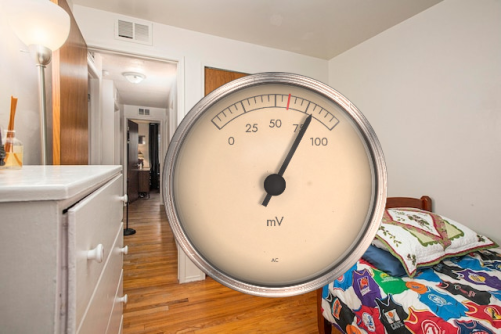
80mV
